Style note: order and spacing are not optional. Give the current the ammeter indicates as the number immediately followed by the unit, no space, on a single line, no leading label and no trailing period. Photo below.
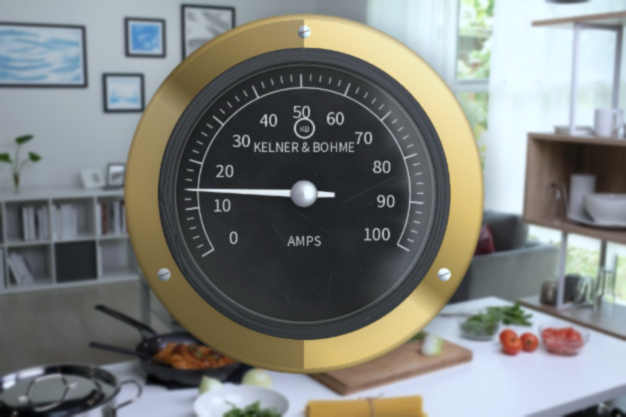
14A
